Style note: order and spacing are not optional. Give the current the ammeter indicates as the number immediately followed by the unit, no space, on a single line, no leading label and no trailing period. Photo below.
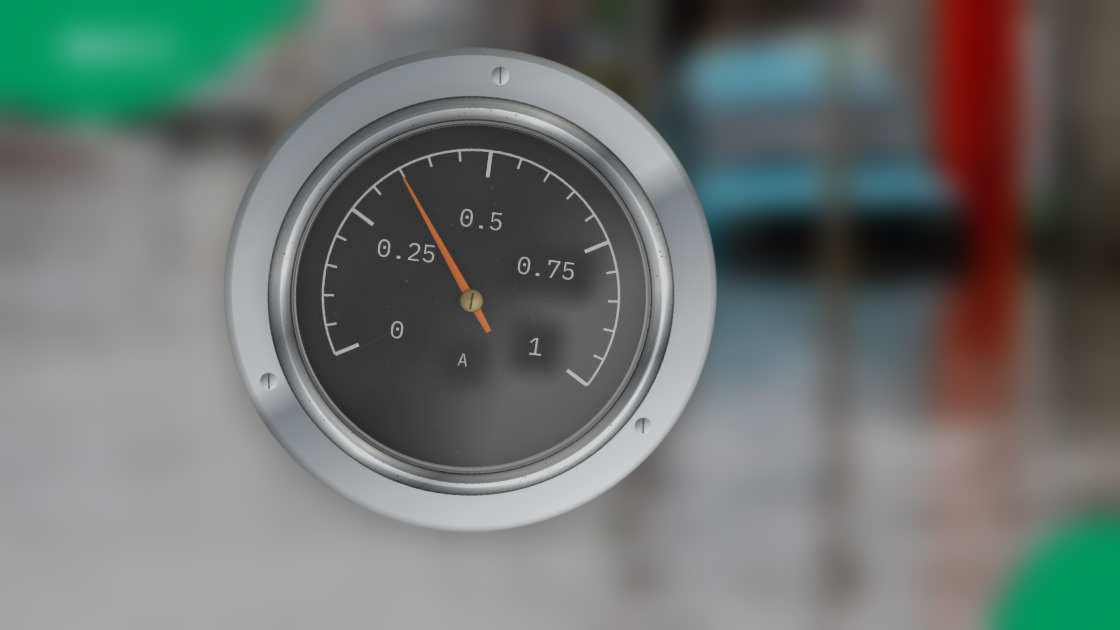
0.35A
